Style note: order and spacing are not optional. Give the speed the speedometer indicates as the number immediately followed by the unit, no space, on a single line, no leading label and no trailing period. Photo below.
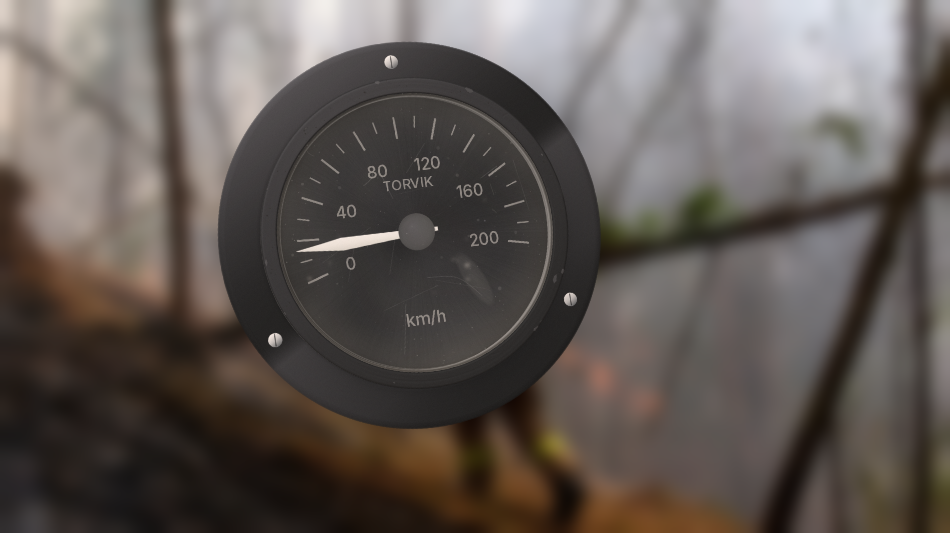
15km/h
